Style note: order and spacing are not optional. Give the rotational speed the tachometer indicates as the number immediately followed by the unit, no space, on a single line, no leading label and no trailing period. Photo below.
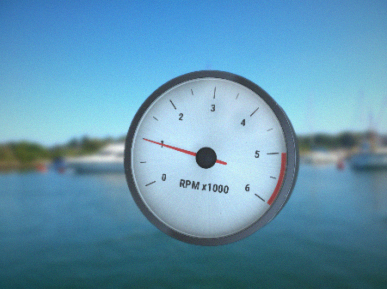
1000rpm
